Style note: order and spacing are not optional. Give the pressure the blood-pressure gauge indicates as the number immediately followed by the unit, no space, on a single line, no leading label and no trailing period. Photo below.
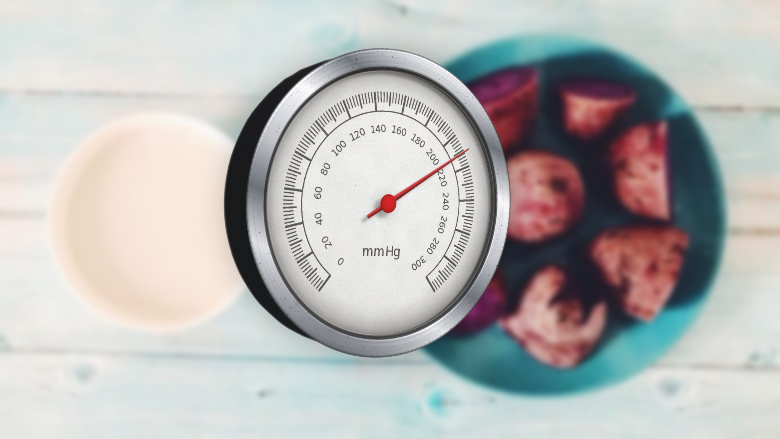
210mmHg
